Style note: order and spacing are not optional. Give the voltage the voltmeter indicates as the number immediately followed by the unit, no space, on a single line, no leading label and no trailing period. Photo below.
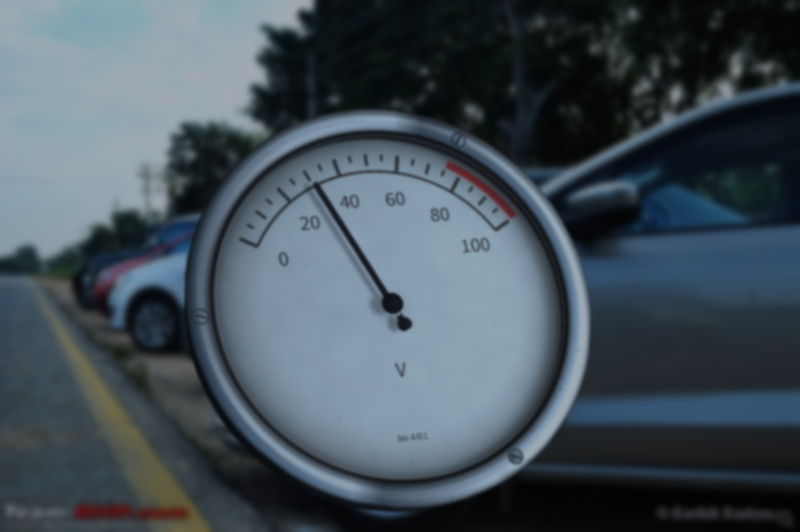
30V
